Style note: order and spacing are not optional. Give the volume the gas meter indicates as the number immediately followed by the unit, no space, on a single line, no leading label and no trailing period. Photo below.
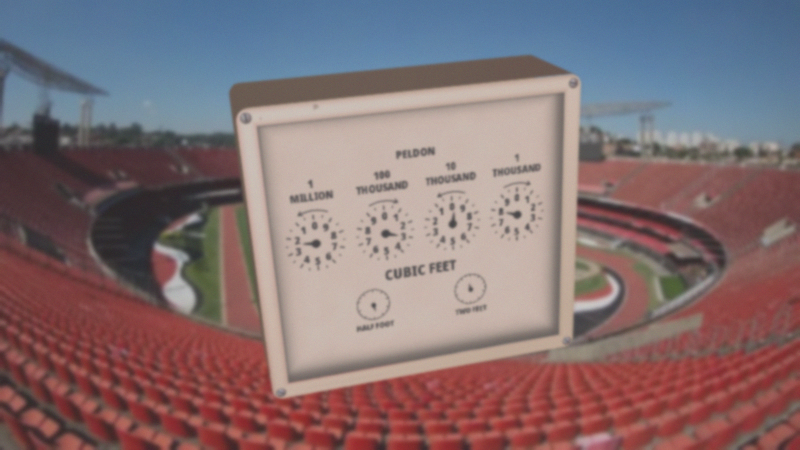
229800ft³
